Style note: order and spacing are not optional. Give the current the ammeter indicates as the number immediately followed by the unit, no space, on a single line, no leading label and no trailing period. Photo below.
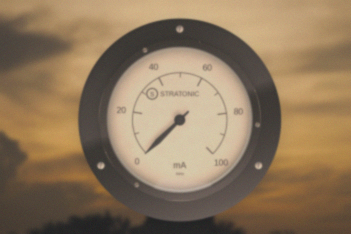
0mA
